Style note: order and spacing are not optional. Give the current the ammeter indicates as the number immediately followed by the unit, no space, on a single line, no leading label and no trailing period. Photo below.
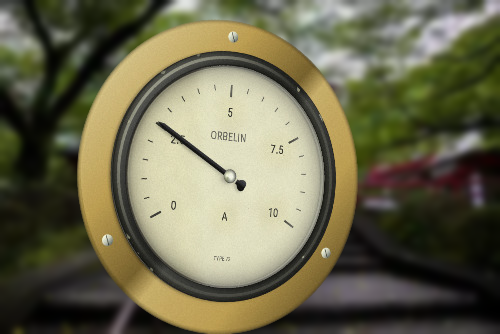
2.5A
